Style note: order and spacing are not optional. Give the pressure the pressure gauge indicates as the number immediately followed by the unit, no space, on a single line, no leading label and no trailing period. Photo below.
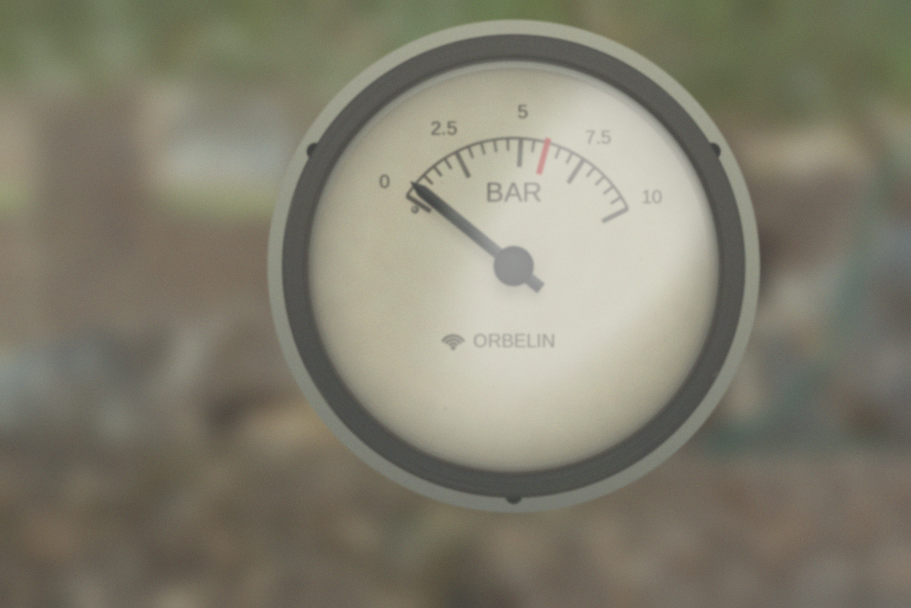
0.5bar
